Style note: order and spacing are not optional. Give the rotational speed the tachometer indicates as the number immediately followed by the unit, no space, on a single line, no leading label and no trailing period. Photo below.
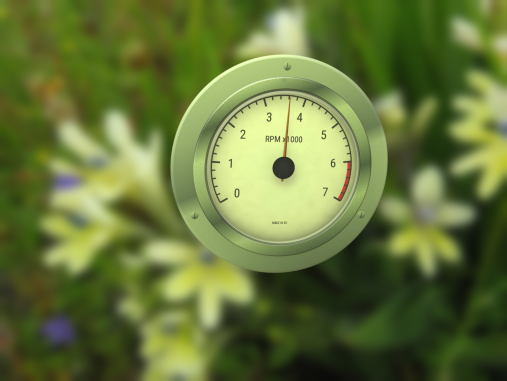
3600rpm
